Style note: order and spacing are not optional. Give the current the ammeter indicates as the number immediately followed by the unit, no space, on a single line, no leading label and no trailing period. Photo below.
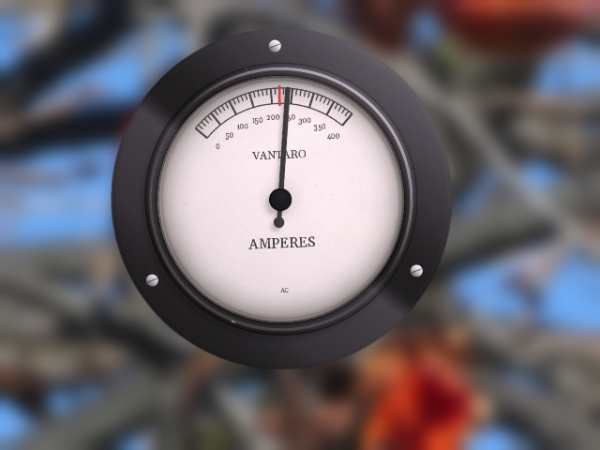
240A
